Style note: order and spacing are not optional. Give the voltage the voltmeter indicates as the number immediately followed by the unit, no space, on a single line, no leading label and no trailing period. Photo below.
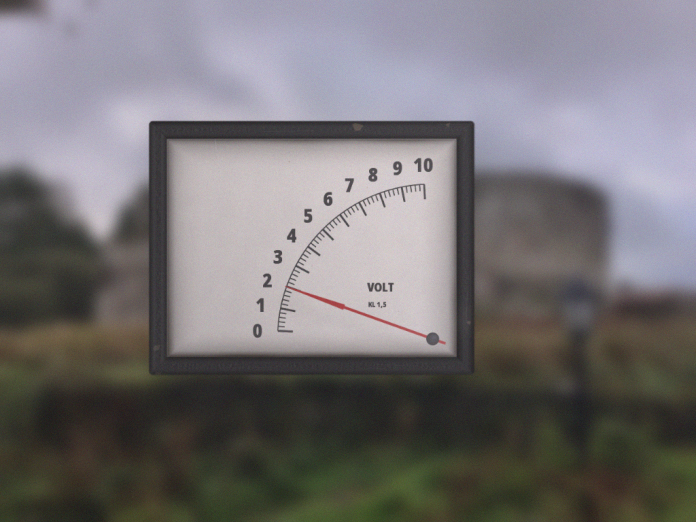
2V
